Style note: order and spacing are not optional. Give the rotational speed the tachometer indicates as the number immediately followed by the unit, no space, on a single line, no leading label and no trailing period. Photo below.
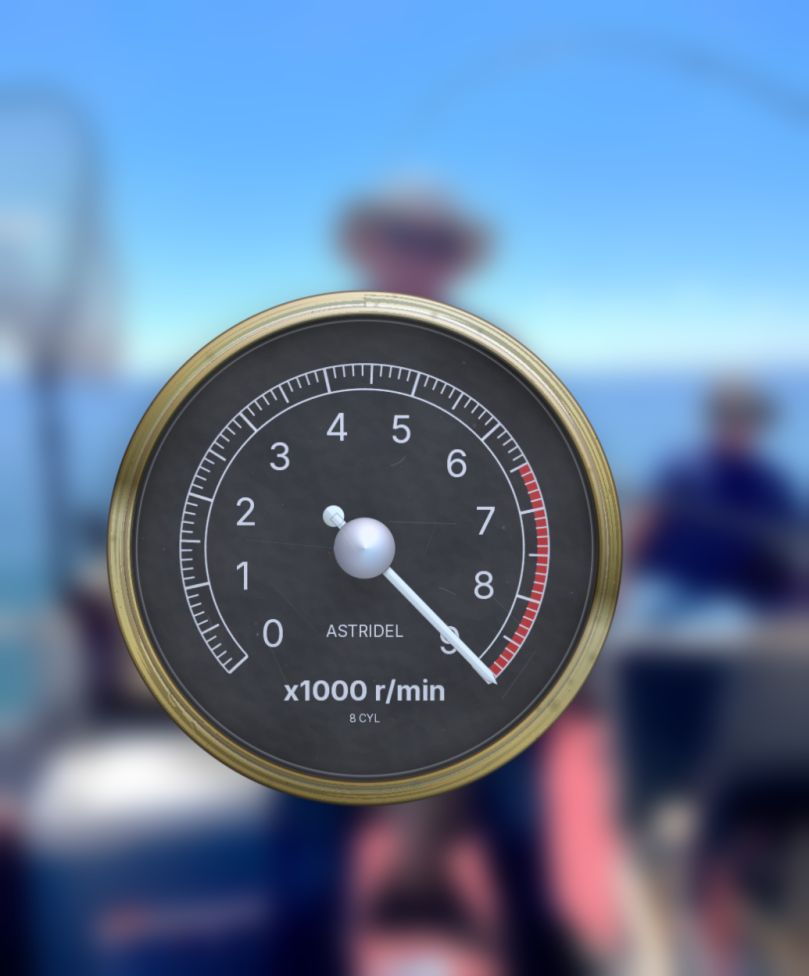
8950rpm
